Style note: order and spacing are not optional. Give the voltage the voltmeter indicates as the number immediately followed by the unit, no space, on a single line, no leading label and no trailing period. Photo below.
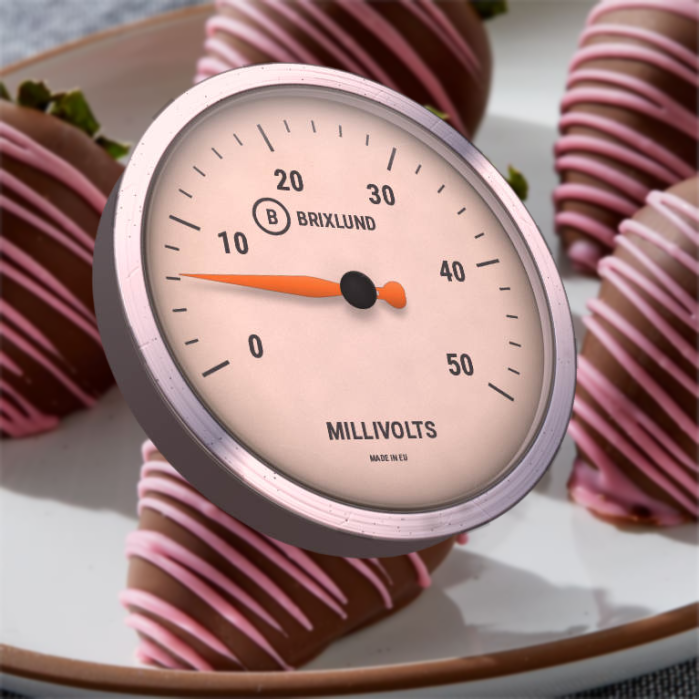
6mV
